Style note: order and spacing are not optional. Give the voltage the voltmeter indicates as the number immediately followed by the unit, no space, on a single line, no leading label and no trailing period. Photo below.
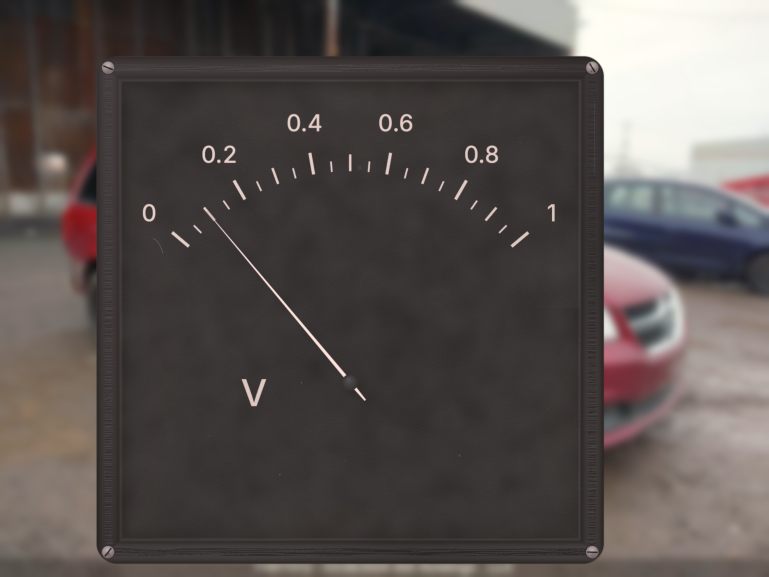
0.1V
